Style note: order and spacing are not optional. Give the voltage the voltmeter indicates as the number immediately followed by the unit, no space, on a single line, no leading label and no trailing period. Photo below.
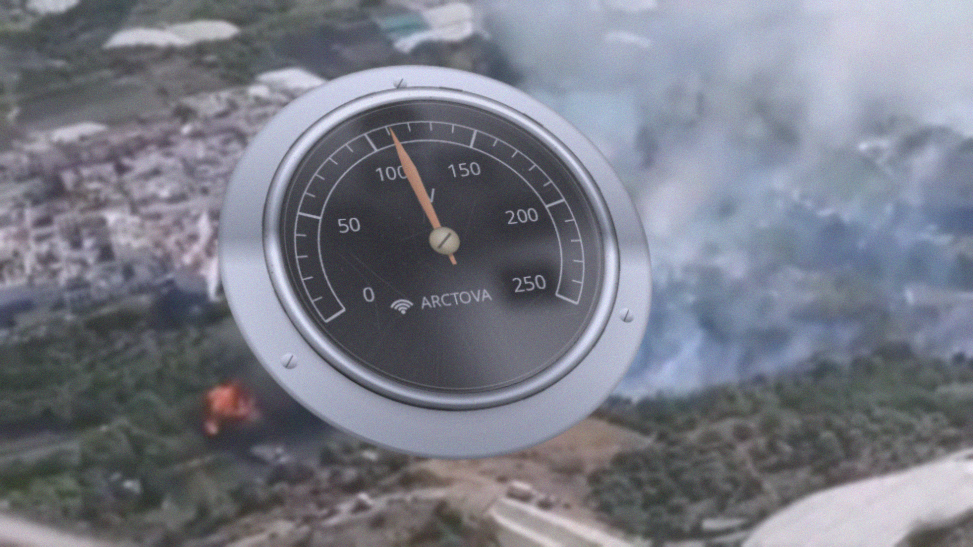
110V
